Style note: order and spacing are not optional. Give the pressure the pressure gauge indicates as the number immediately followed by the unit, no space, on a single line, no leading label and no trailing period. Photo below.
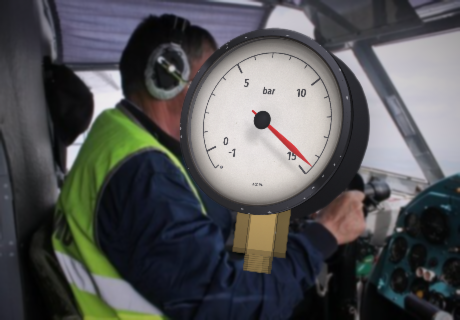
14.5bar
